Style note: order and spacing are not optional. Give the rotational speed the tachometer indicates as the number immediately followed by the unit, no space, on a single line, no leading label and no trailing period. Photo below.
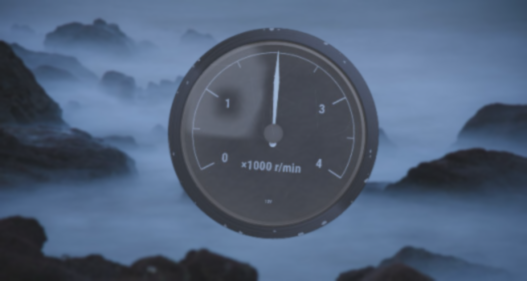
2000rpm
